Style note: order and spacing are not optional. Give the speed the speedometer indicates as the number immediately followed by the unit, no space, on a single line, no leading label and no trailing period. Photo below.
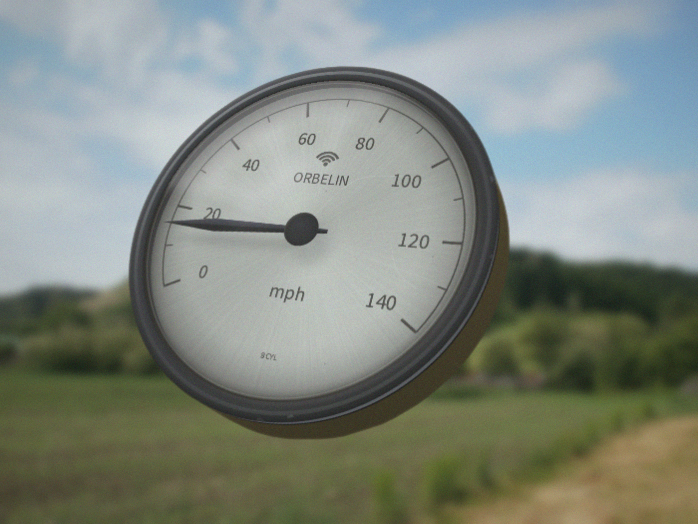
15mph
